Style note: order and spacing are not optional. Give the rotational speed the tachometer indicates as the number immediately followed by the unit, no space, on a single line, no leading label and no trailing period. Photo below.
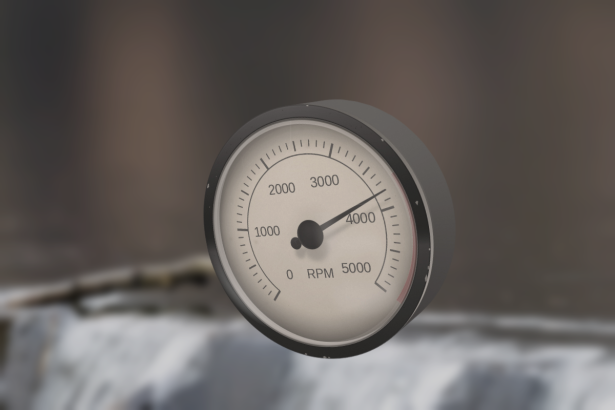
3800rpm
